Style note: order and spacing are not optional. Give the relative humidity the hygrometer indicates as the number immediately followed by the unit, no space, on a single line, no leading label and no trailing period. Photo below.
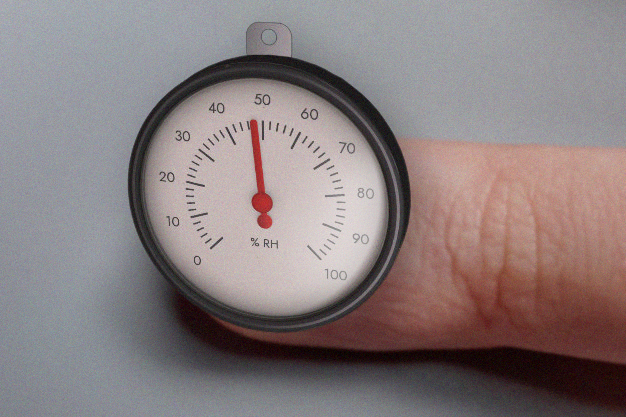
48%
